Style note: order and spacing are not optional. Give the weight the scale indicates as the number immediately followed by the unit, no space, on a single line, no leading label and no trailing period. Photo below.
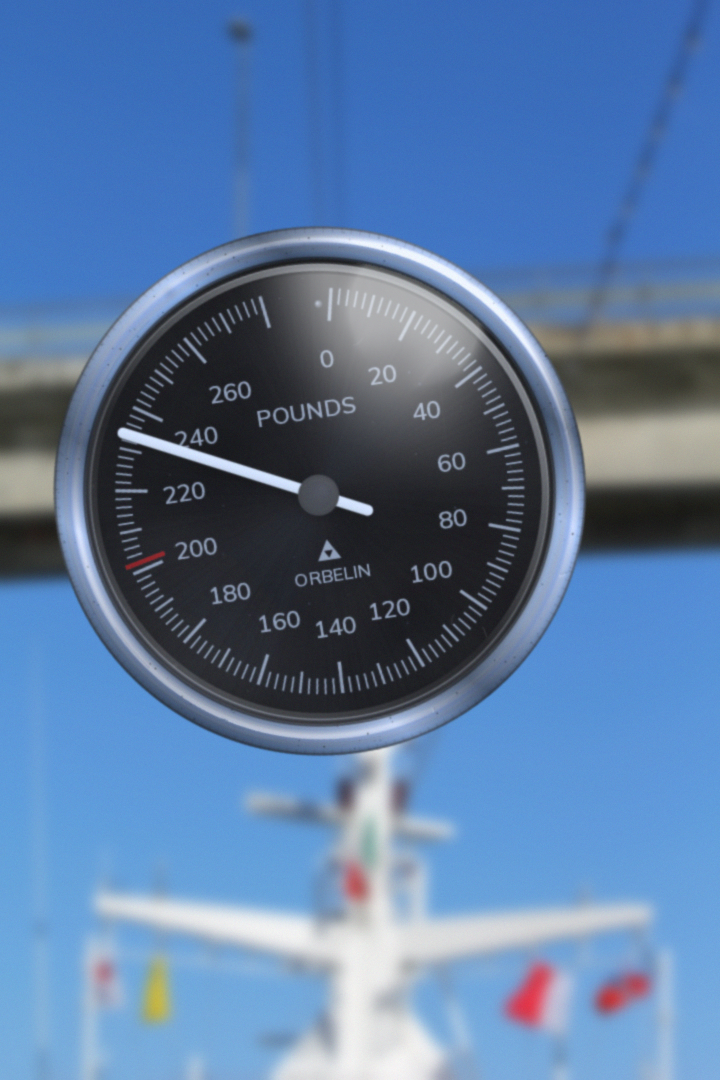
234lb
